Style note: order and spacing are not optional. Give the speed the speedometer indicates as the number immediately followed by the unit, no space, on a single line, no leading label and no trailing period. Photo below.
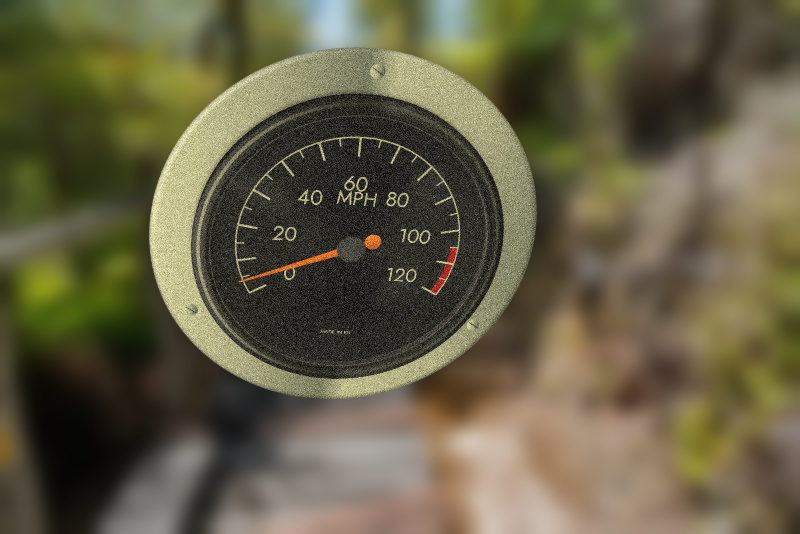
5mph
